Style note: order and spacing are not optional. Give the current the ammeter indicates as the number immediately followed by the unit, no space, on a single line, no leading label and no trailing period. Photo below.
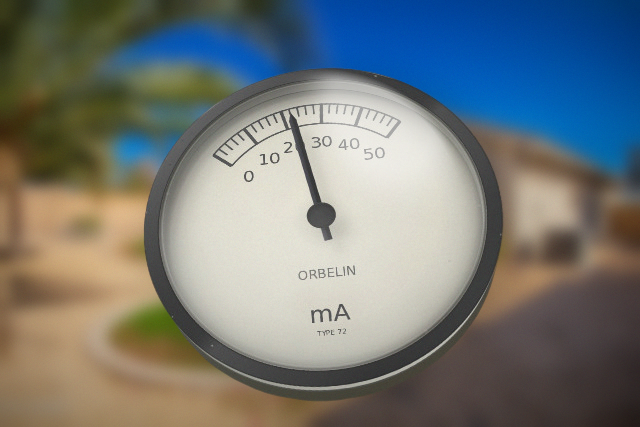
22mA
